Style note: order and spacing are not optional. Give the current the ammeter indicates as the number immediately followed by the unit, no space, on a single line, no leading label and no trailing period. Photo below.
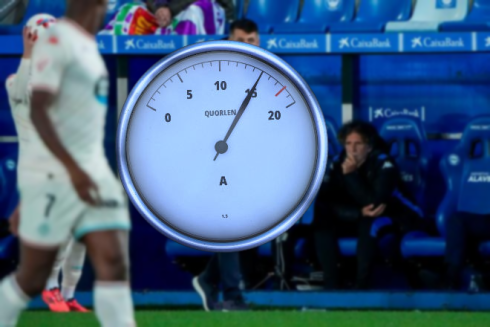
15A
